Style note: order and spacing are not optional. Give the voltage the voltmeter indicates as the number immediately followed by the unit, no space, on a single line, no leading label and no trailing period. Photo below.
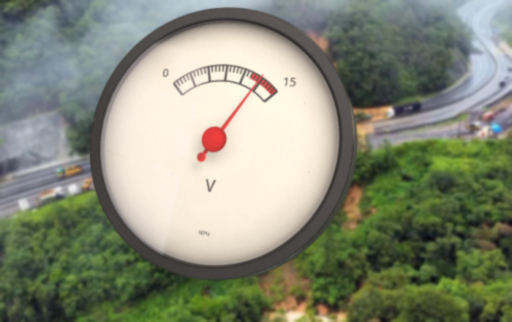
12.5V
